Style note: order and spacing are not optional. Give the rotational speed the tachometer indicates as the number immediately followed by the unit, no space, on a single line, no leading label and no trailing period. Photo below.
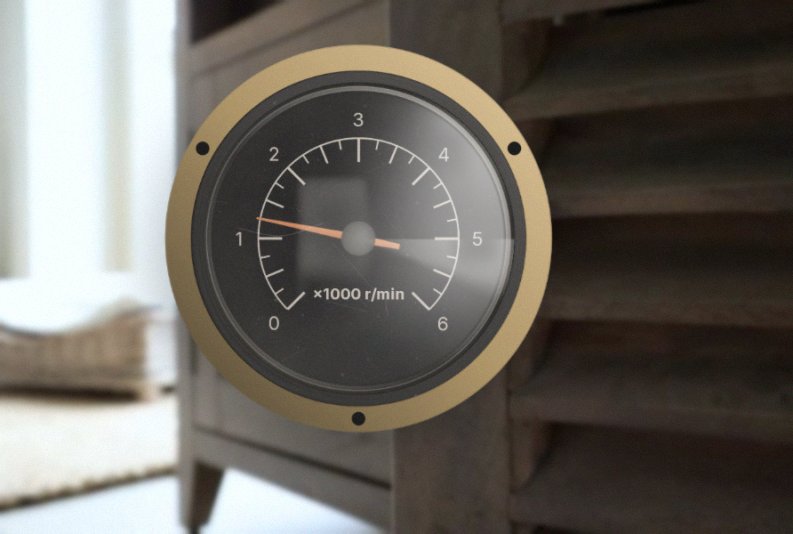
1250rpm
